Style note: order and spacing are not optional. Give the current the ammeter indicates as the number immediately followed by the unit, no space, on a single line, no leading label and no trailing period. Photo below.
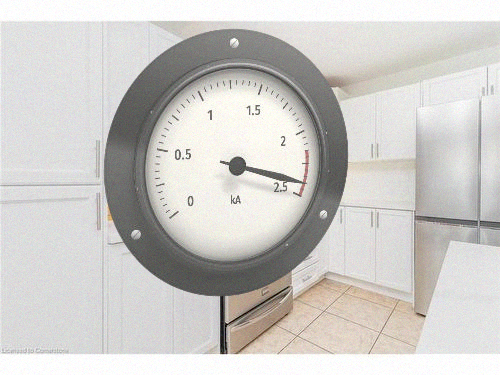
2.4kA
